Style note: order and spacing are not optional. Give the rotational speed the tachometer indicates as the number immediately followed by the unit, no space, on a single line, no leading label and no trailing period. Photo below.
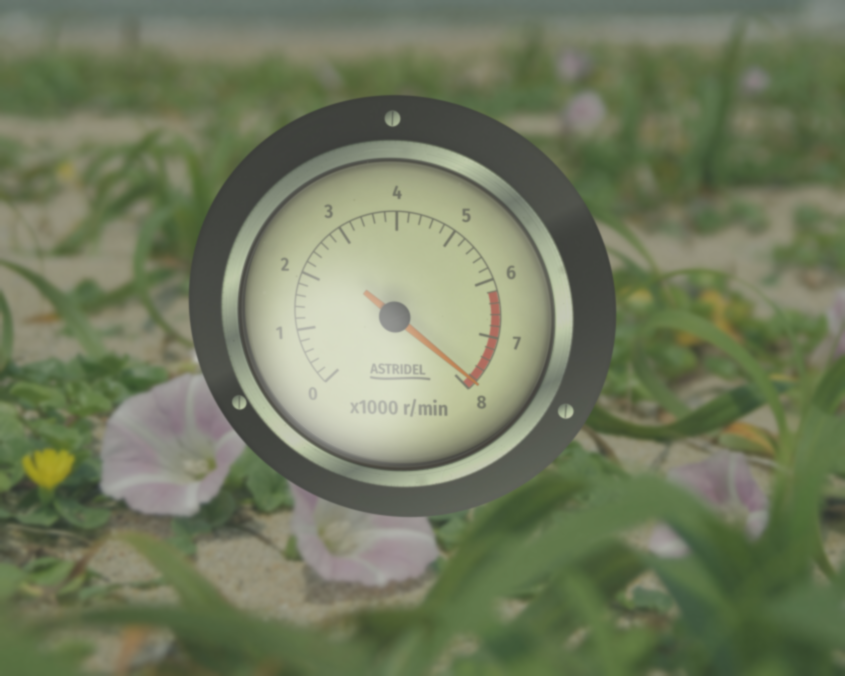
7800rpm
